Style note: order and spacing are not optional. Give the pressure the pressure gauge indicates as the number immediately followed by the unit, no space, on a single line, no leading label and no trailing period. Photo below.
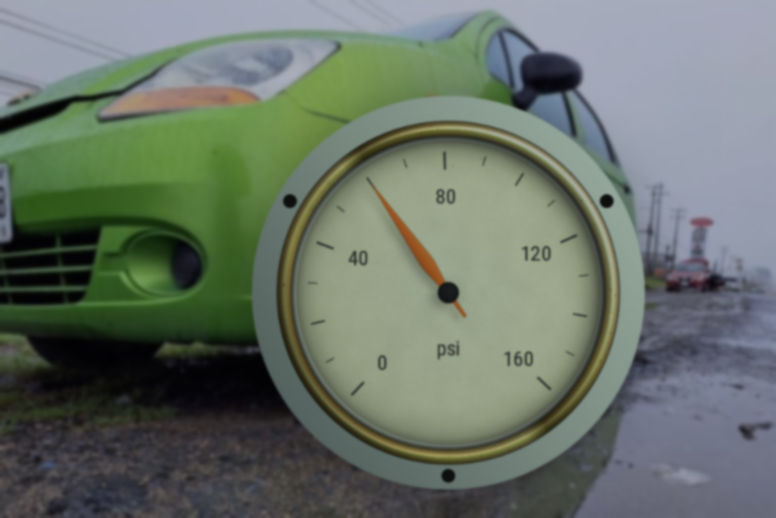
60psi
